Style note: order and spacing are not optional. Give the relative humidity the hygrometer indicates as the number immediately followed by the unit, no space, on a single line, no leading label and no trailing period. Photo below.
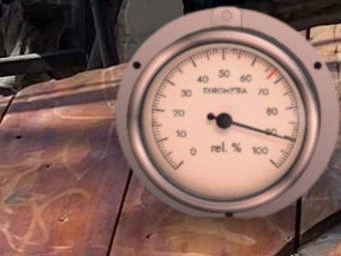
90%
